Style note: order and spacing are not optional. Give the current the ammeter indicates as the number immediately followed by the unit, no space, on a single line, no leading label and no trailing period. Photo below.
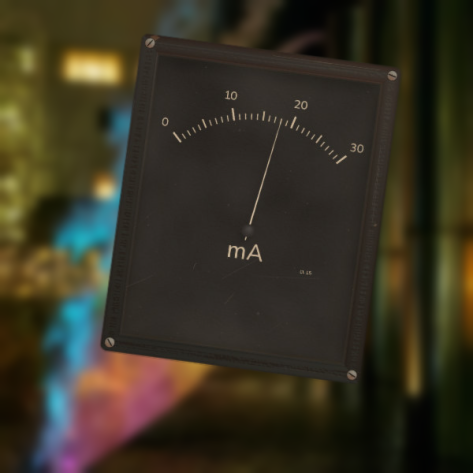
18mA
